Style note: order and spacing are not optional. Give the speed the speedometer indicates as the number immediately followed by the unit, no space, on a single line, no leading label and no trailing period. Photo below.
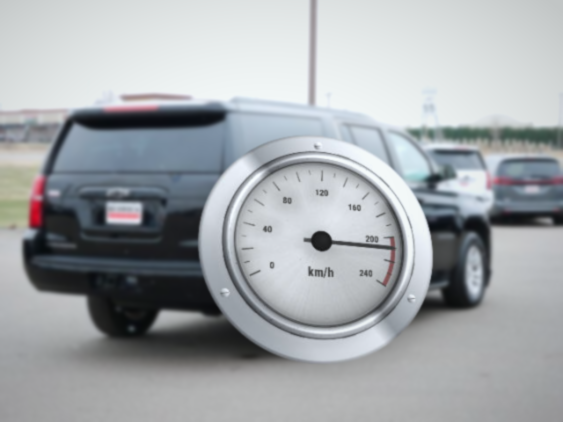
210km/h
